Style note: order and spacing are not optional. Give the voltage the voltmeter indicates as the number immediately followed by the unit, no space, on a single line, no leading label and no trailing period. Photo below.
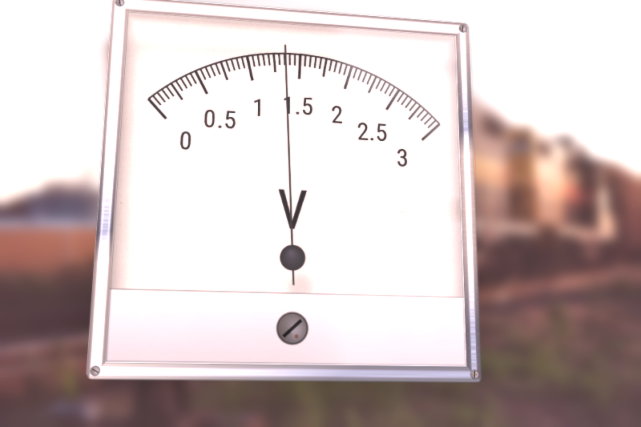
1.35V
